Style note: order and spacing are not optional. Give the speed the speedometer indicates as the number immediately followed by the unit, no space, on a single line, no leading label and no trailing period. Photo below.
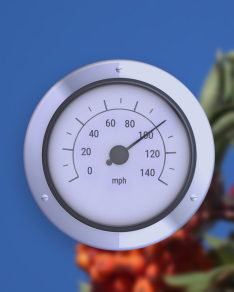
100mph
